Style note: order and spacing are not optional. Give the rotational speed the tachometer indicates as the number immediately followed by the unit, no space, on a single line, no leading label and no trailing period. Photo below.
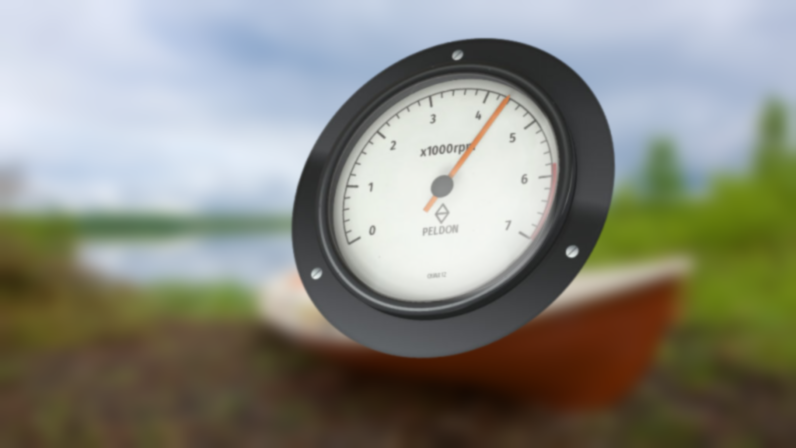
4400rpm
